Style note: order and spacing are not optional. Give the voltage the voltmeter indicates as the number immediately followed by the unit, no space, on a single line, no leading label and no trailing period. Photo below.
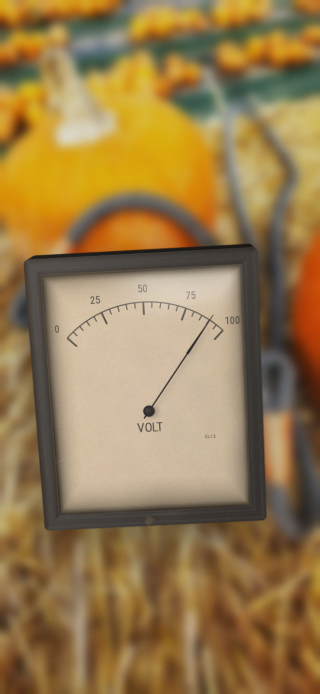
90V
